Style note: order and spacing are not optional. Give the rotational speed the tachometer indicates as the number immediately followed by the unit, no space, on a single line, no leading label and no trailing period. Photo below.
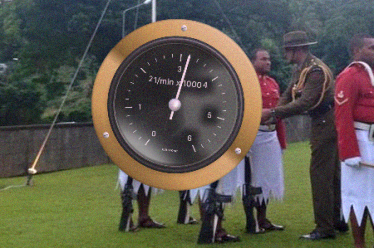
3200rpm
